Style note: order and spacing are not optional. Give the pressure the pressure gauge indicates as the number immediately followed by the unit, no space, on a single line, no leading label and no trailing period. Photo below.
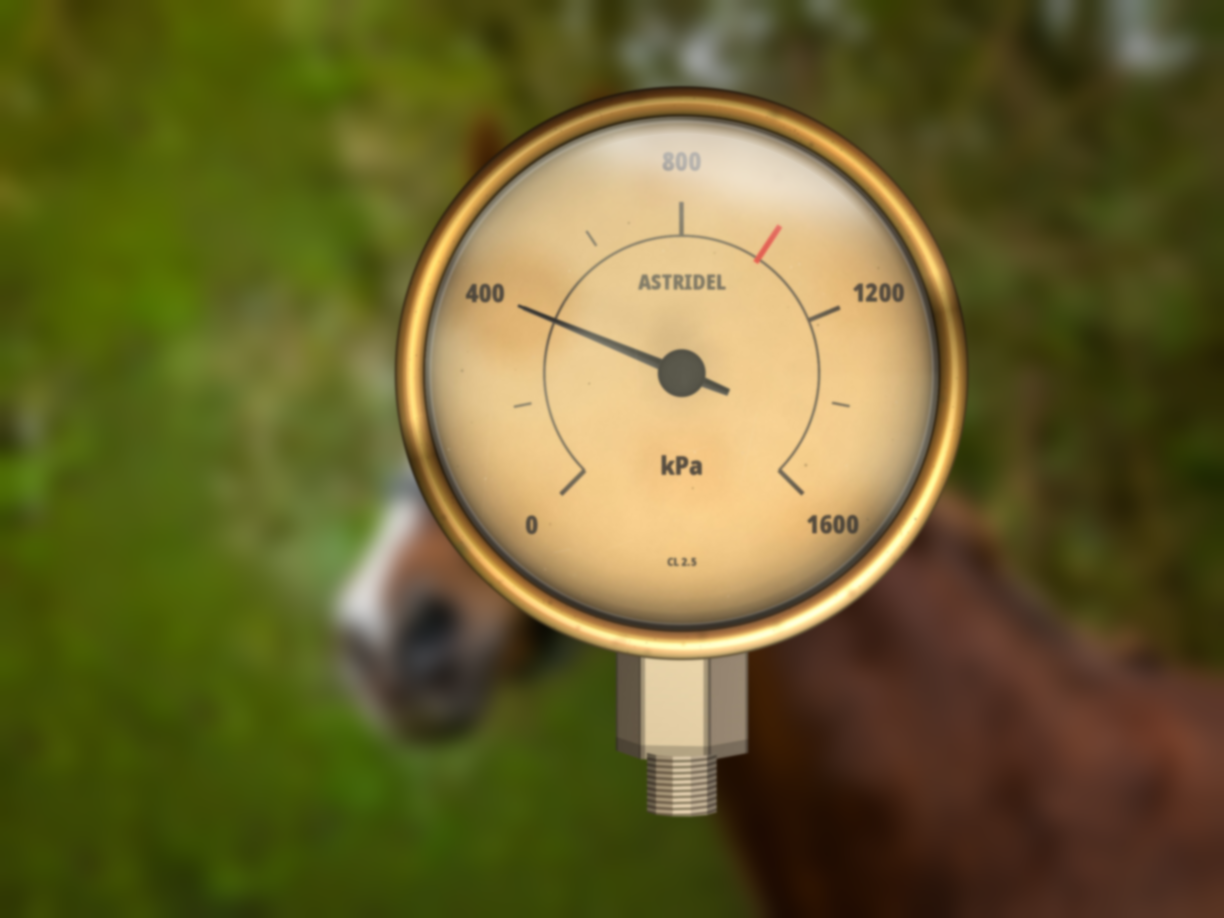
400kPa
